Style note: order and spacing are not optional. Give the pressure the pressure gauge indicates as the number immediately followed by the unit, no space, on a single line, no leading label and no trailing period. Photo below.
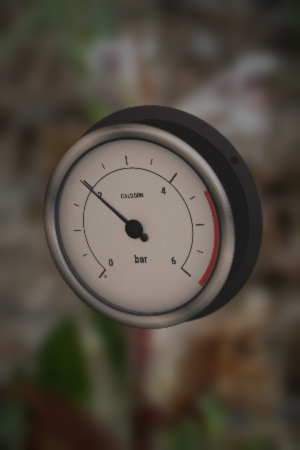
2bar
